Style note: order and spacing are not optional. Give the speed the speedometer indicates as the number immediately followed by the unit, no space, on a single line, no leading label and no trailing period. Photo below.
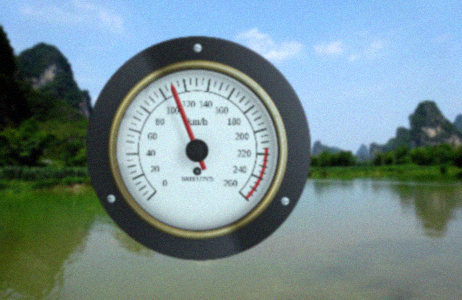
110km/h
